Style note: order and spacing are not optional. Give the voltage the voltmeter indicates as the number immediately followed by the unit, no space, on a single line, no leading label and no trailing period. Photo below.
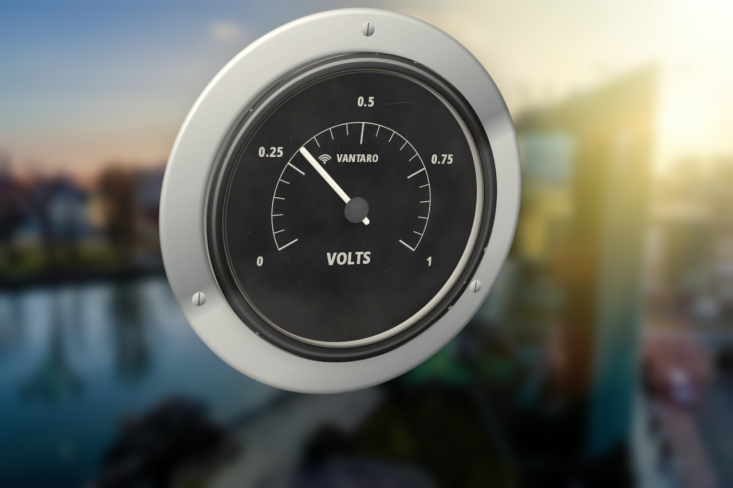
0.3V
